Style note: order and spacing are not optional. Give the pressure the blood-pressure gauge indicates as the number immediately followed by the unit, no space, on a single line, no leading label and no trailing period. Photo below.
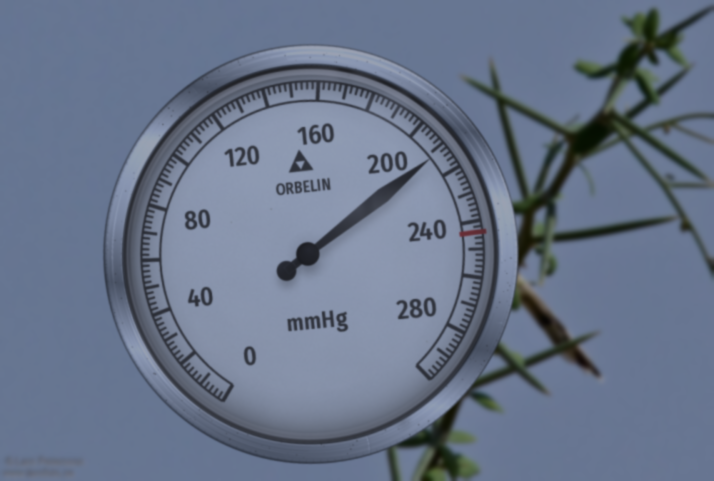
212mmHg
